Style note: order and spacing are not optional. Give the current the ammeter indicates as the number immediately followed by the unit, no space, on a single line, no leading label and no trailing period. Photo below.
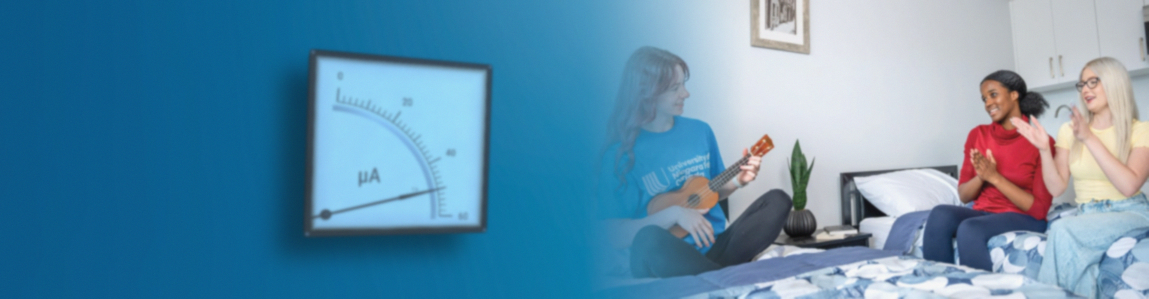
50µA
